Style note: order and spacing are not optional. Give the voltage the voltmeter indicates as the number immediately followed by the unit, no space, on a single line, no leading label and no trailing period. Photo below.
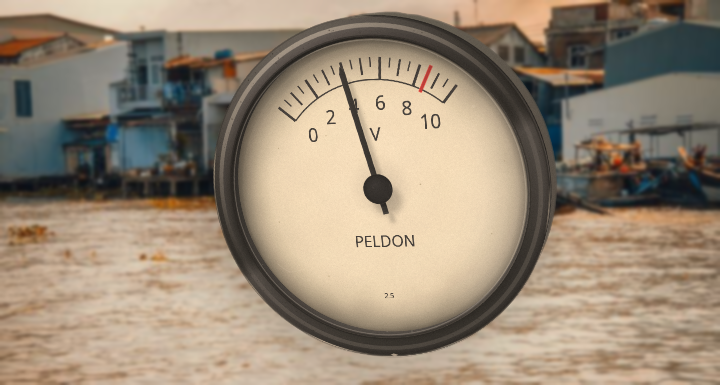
4V
